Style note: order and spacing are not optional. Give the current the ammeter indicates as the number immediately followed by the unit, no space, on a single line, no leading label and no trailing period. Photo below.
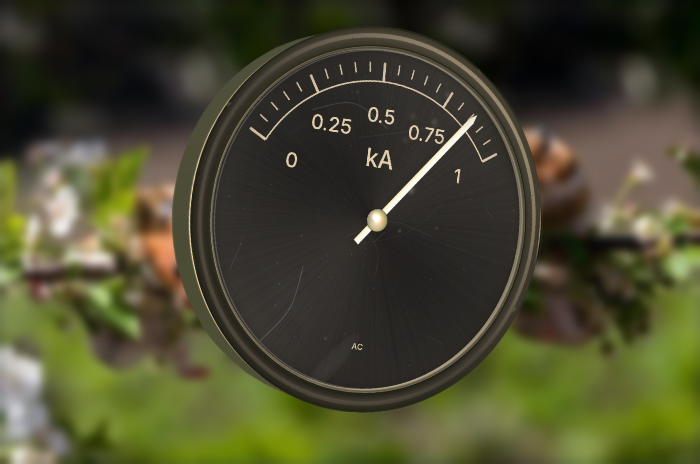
0.85kA
